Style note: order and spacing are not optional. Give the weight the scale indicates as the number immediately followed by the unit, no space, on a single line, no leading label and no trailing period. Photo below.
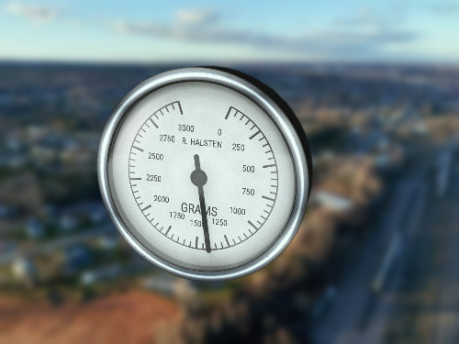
1400g
